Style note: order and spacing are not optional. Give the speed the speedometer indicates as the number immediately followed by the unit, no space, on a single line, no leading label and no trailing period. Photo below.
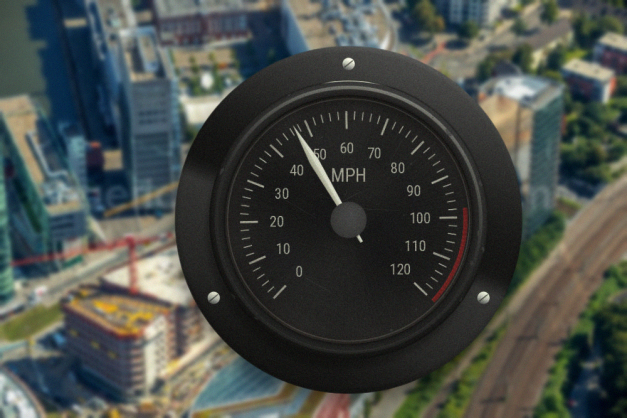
47mph
